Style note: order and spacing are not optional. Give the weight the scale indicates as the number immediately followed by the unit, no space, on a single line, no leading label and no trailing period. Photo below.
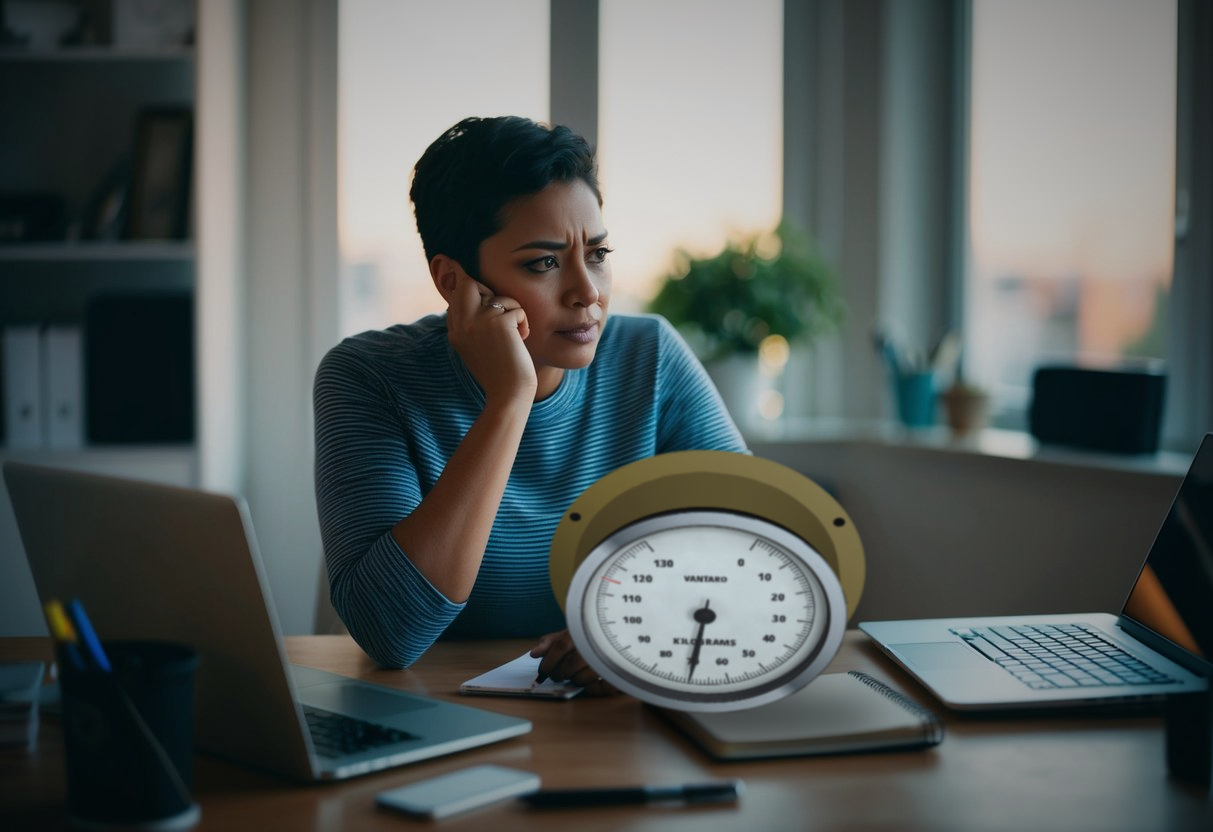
70kg
